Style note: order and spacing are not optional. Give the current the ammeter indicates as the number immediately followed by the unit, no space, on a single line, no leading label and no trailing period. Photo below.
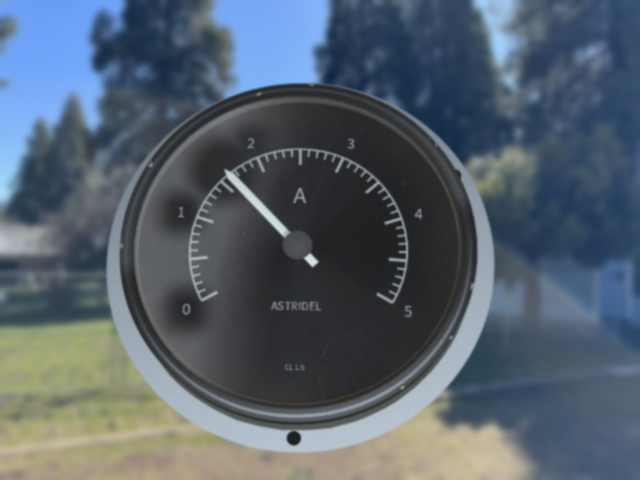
1.6A
